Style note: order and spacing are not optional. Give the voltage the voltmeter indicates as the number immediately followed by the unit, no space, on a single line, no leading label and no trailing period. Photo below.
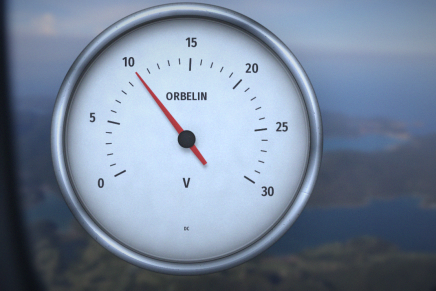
10V
